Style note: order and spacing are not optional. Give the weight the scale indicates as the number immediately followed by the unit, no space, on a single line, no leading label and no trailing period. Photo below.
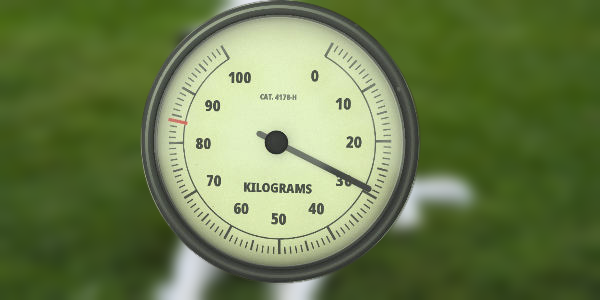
29kg
